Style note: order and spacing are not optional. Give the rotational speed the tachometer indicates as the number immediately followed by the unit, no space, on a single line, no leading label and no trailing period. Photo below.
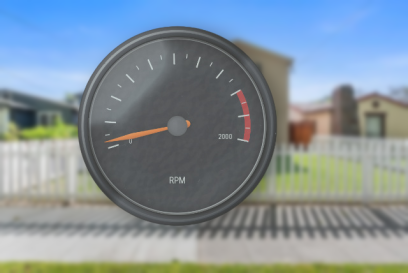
50rpm
